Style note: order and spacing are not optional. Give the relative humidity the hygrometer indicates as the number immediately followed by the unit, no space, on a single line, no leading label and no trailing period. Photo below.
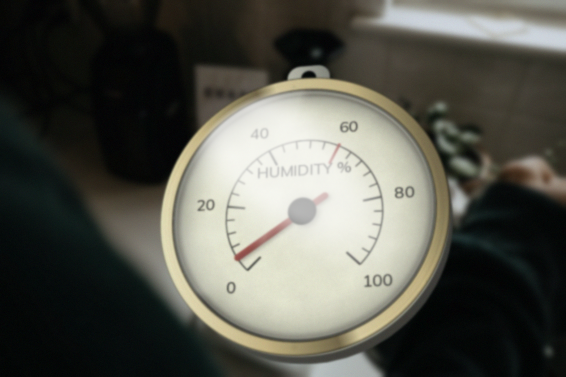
4%
